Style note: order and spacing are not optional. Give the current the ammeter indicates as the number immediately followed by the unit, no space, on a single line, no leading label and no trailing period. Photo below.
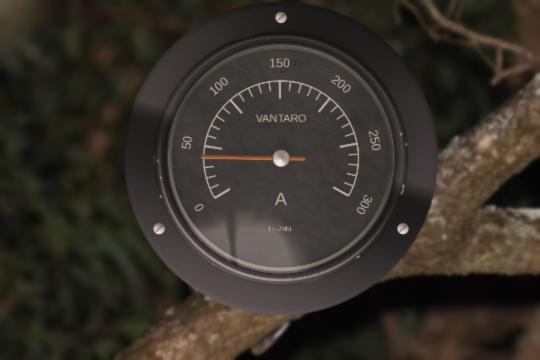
40A
